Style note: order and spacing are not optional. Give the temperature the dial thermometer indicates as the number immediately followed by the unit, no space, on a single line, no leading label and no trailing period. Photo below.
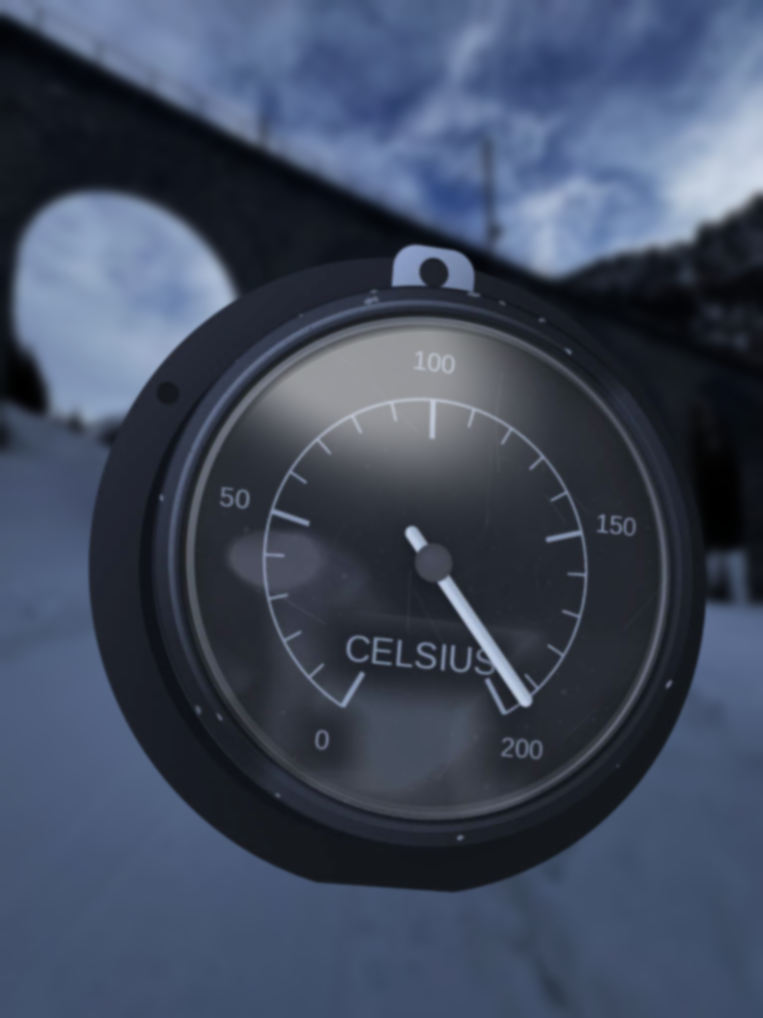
195°C
